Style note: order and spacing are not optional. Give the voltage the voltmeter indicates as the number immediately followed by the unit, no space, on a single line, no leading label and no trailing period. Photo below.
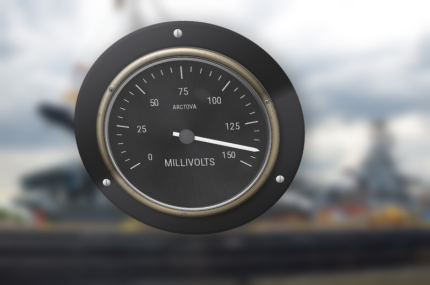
140mV
